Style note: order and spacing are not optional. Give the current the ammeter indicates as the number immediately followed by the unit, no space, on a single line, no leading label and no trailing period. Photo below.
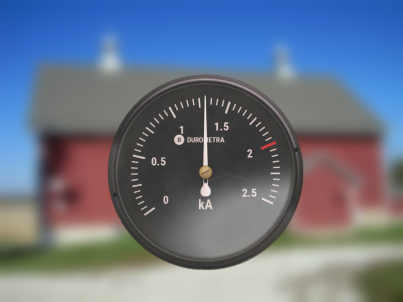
1.3kA
